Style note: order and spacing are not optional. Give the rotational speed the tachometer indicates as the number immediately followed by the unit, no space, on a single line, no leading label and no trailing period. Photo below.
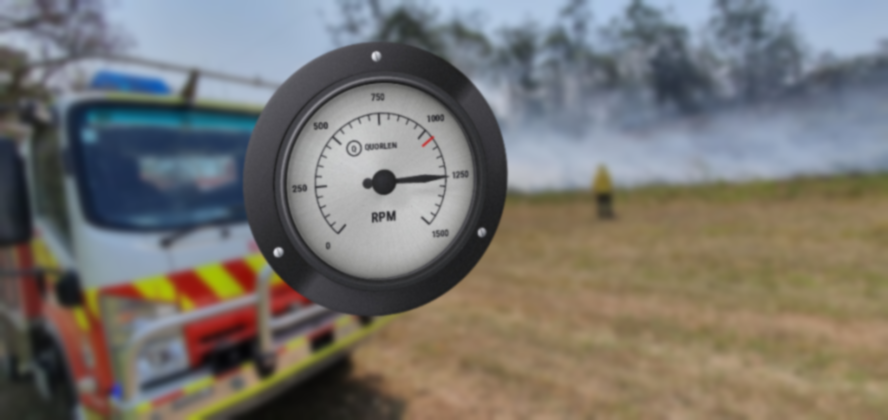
1250rpm
